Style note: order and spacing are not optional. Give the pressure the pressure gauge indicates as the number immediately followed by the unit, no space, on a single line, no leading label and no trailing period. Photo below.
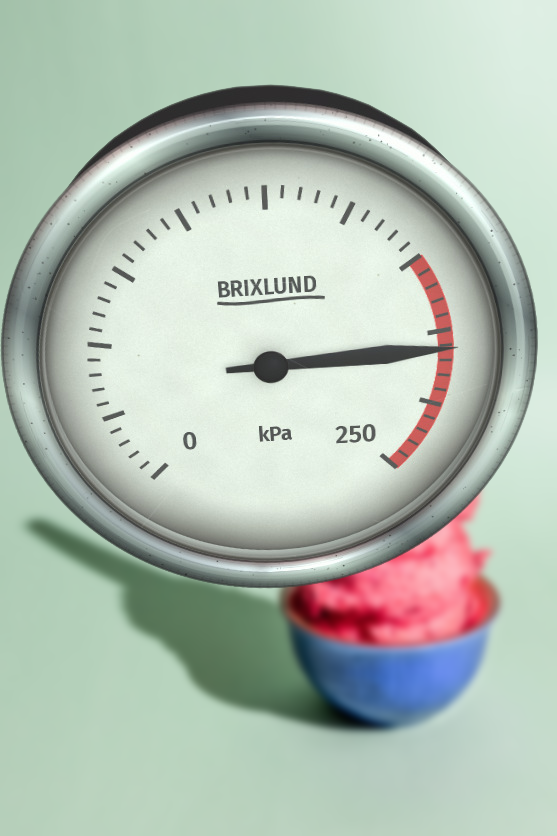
205kPa
